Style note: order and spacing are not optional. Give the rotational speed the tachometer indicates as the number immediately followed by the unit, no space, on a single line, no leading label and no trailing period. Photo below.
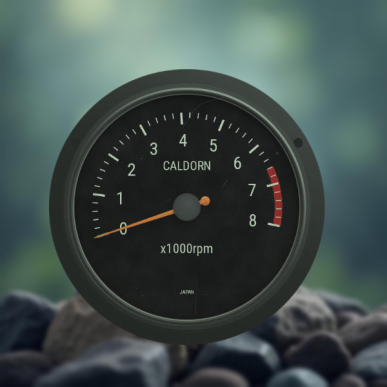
0rpm
